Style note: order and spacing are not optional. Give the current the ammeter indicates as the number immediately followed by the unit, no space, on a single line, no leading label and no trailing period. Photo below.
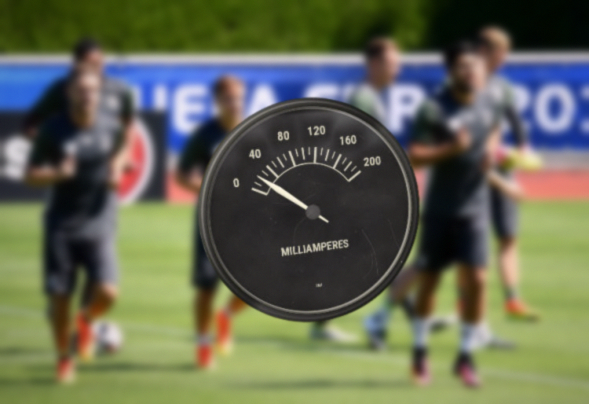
20mA
